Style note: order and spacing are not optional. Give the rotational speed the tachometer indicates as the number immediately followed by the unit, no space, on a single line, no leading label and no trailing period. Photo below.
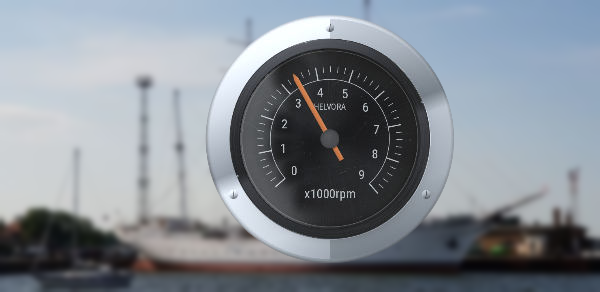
3400rpm
